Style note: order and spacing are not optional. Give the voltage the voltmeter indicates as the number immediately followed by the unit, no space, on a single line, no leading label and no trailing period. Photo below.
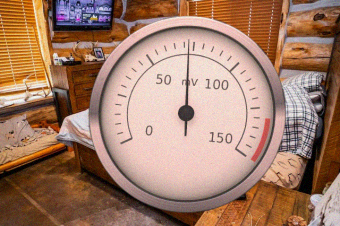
72.5mV
